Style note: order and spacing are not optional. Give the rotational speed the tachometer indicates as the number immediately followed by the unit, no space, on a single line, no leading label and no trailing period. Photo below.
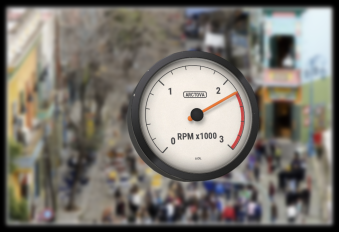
2200rpm
